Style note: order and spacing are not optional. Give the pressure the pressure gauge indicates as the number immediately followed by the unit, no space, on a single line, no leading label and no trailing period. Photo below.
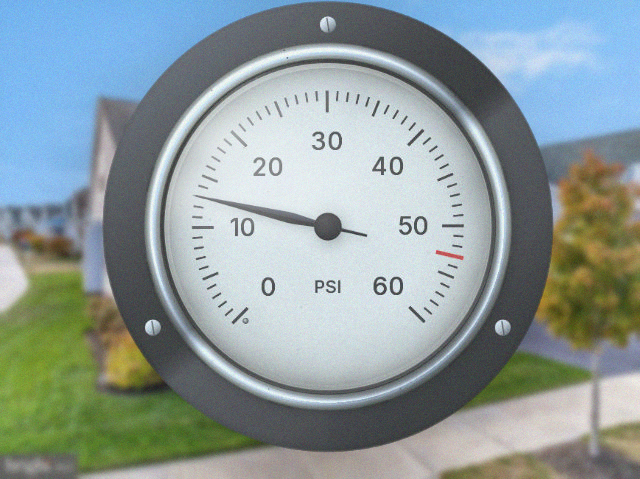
13psi
